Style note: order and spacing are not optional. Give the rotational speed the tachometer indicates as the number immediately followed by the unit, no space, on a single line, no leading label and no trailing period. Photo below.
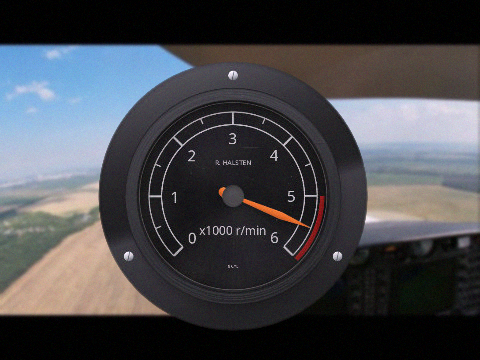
5500rpm
